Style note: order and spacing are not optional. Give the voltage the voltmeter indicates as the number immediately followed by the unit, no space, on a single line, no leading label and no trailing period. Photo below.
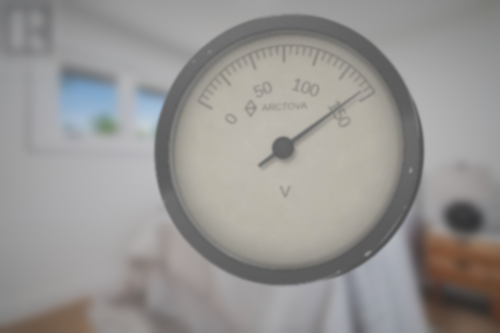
145V
